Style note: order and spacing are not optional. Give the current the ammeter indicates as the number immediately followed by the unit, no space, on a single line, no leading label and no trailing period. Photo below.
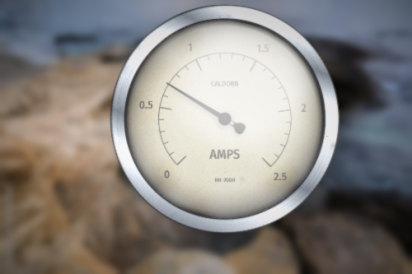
0.7A
